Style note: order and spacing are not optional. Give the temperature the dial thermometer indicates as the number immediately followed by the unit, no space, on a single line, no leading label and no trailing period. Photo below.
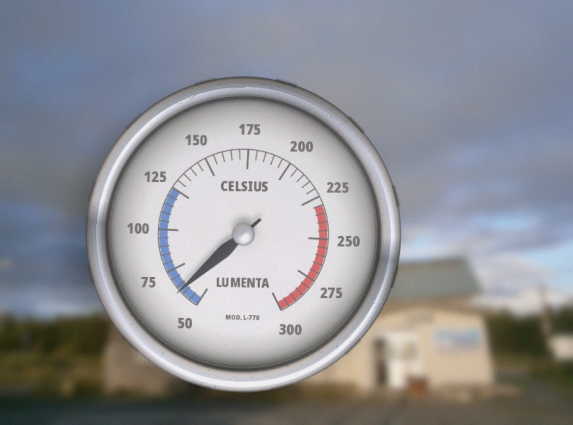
62.5°C
